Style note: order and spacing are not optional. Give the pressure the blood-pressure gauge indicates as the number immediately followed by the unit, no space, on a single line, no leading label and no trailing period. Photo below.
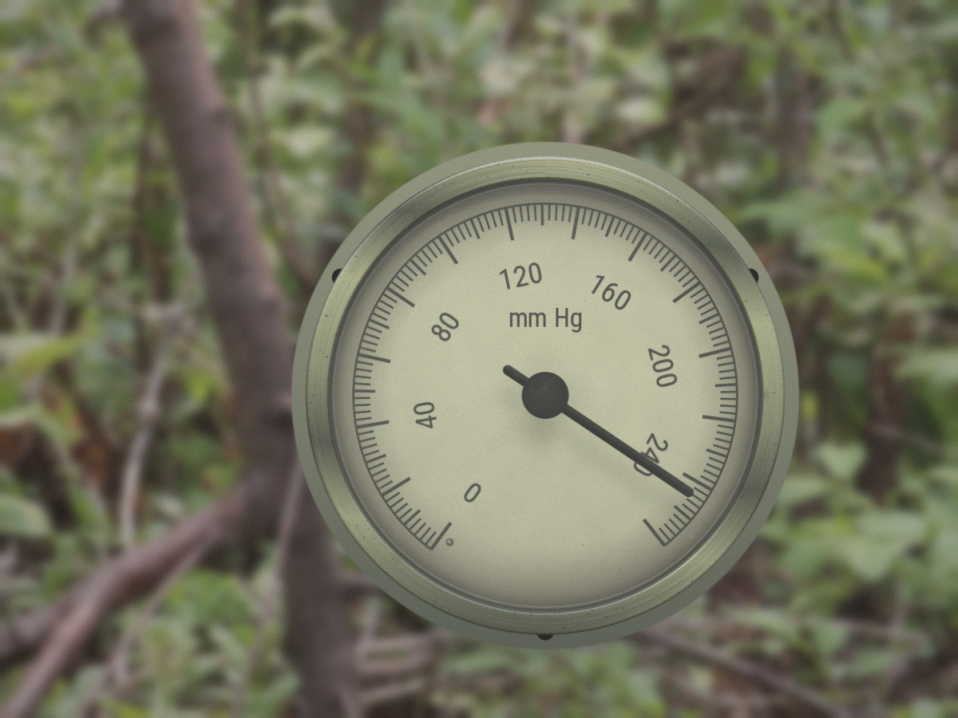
244mmHg
